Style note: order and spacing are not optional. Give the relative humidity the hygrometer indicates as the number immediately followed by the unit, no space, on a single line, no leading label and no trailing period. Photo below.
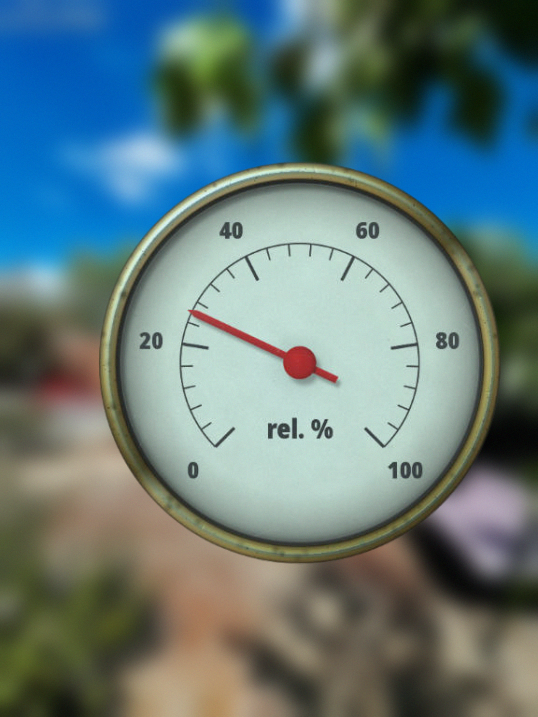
26%
